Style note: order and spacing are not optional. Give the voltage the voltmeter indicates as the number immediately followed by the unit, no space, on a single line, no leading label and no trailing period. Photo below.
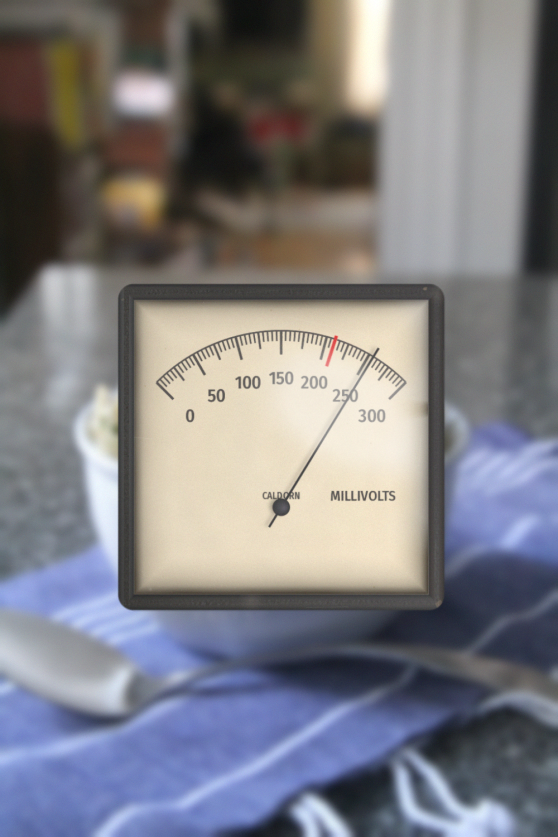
255mV
